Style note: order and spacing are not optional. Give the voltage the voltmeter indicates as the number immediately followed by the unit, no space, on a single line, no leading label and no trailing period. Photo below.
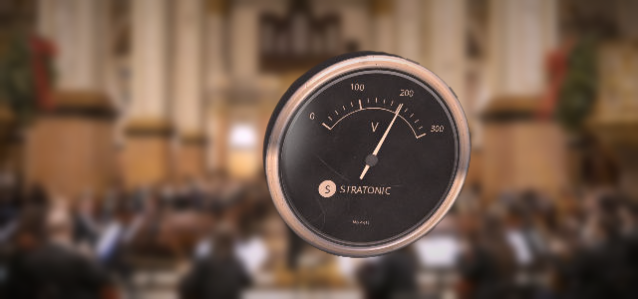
200V
